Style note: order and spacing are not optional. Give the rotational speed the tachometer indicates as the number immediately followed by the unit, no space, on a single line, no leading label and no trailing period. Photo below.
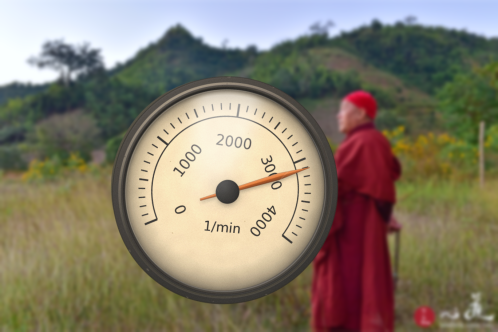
3100rpm
